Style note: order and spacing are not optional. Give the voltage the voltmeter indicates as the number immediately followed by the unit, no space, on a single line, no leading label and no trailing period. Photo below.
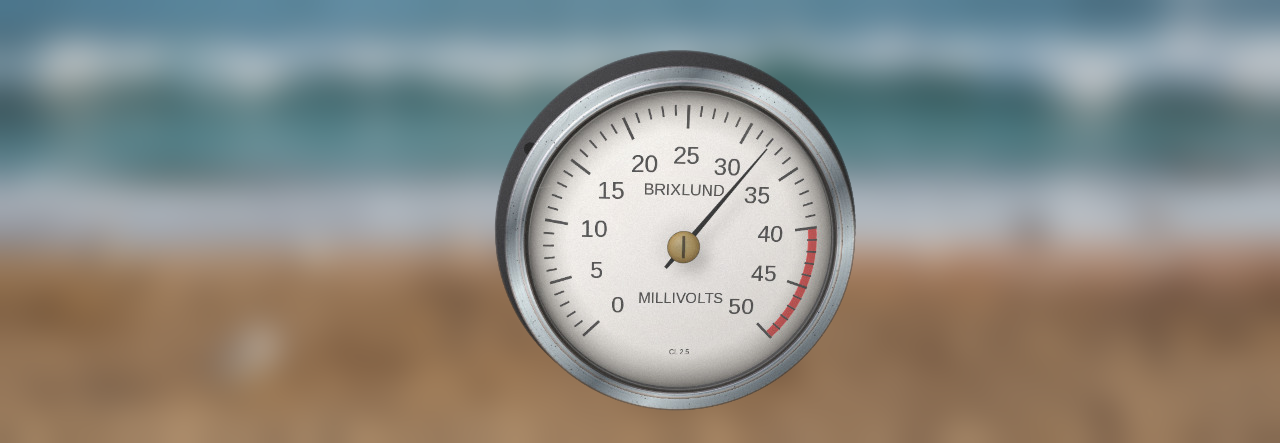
32mV
